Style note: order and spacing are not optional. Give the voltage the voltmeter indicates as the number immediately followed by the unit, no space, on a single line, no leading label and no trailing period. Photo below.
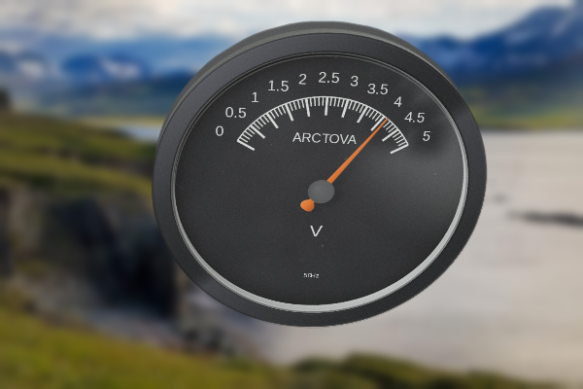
4V
